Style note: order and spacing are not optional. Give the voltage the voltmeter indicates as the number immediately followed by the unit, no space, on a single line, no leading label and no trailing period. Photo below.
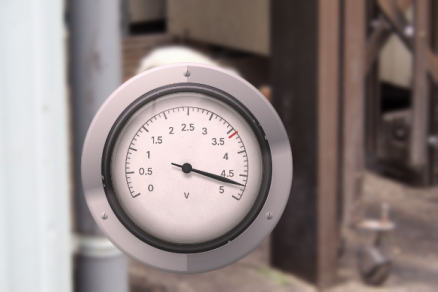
4.7V
